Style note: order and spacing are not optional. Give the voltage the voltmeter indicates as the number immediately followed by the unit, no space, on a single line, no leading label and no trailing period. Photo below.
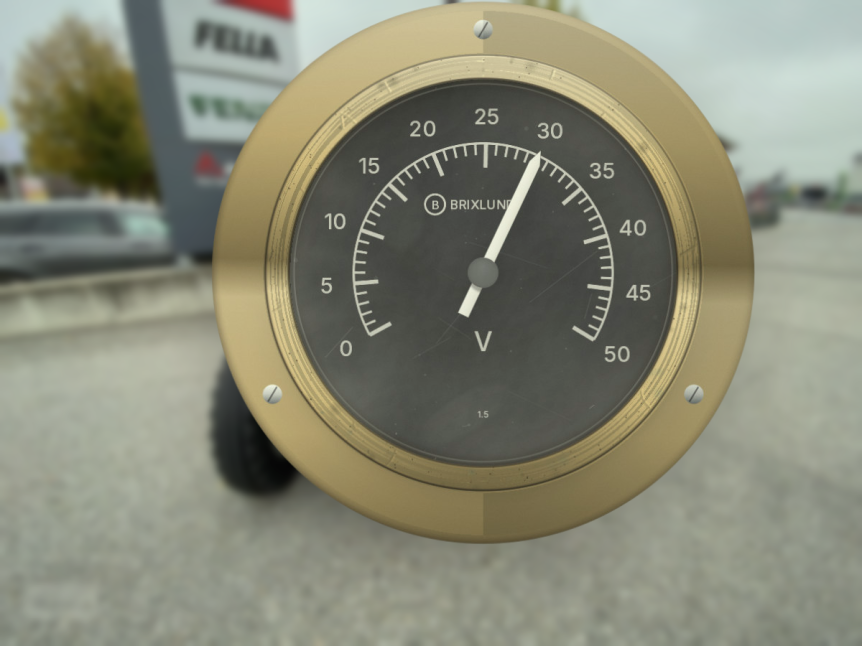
30V
